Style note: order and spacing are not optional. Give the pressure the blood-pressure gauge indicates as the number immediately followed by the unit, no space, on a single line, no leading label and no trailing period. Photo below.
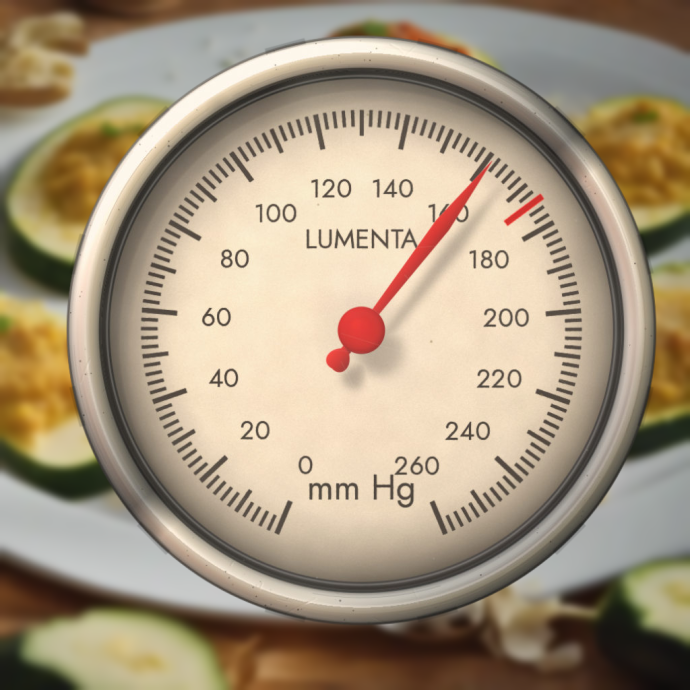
161mmHg
